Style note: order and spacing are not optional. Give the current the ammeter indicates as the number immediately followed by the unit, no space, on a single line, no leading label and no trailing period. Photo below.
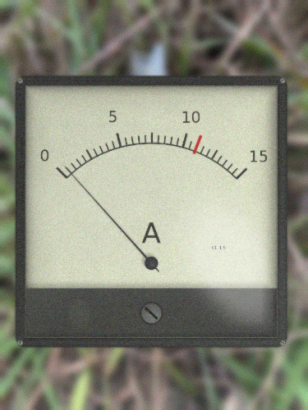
0.5A
